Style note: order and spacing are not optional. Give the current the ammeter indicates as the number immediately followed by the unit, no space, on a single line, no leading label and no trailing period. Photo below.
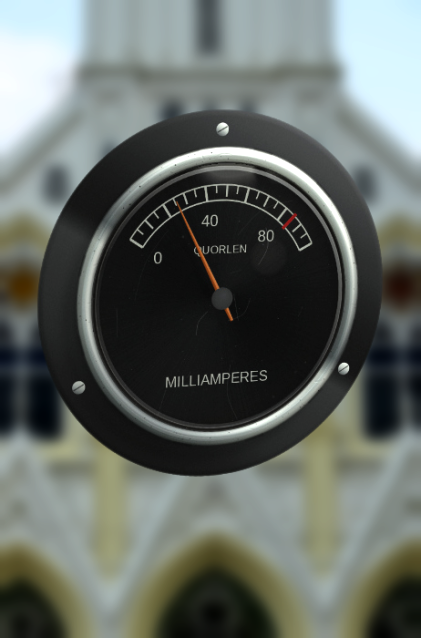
25mA
